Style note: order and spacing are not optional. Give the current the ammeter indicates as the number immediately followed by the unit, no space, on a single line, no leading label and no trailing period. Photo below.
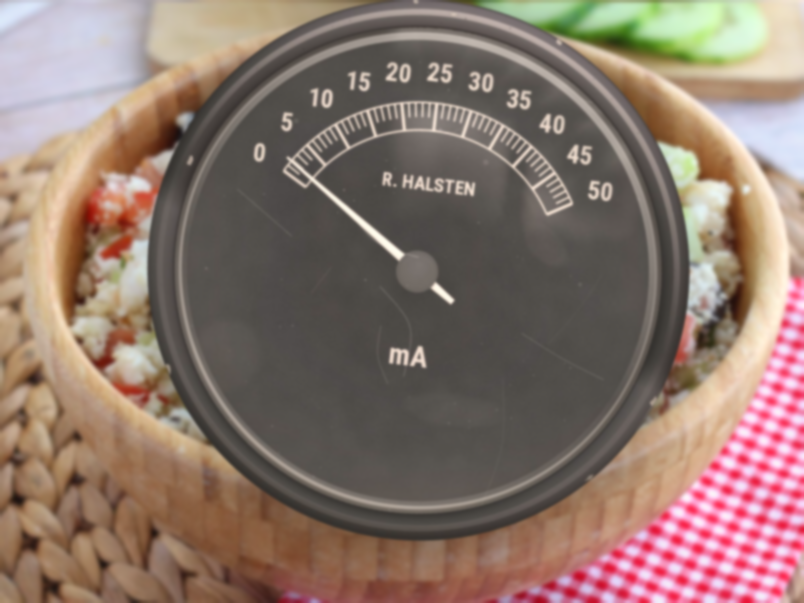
2mA
